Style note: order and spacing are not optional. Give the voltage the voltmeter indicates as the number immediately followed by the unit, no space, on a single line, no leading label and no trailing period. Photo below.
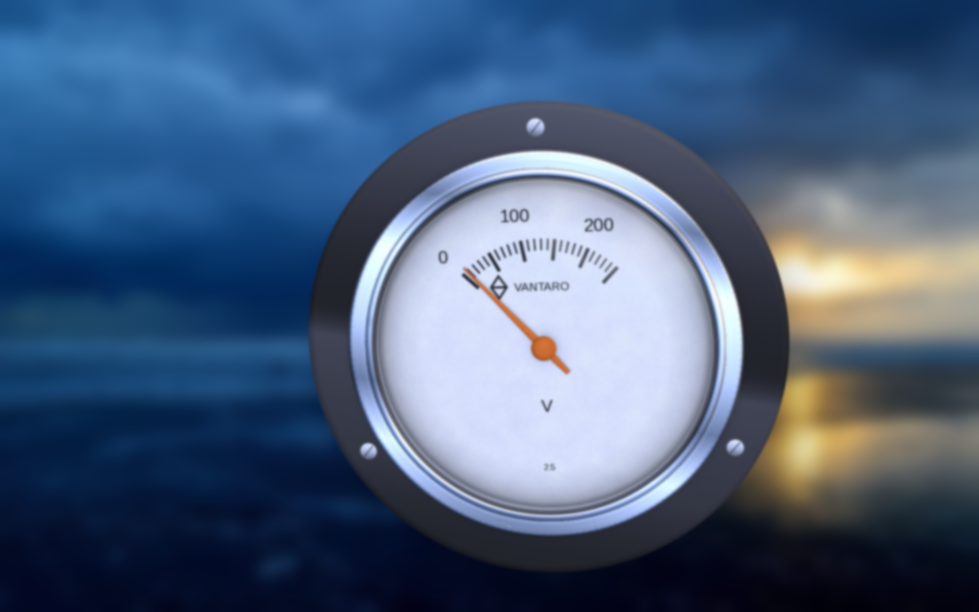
10V
